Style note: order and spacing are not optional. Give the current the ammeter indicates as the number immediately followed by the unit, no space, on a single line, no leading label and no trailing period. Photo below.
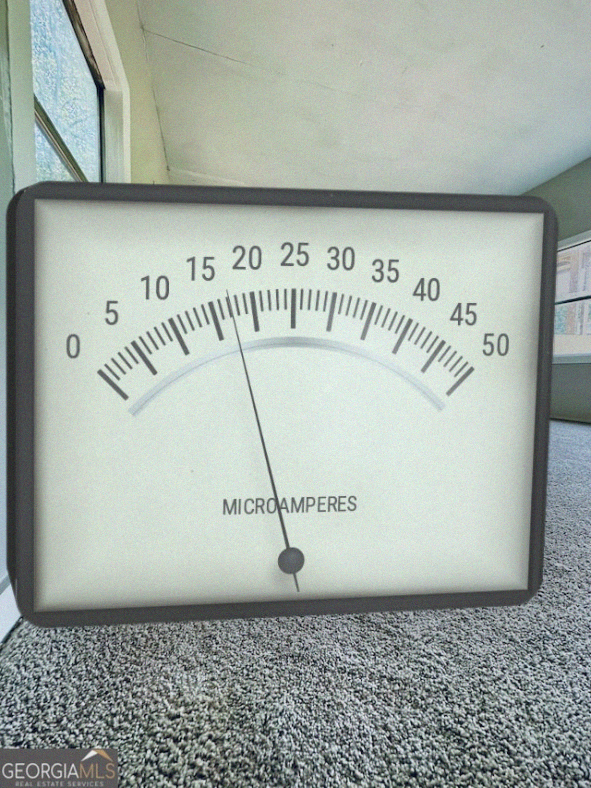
17µA
